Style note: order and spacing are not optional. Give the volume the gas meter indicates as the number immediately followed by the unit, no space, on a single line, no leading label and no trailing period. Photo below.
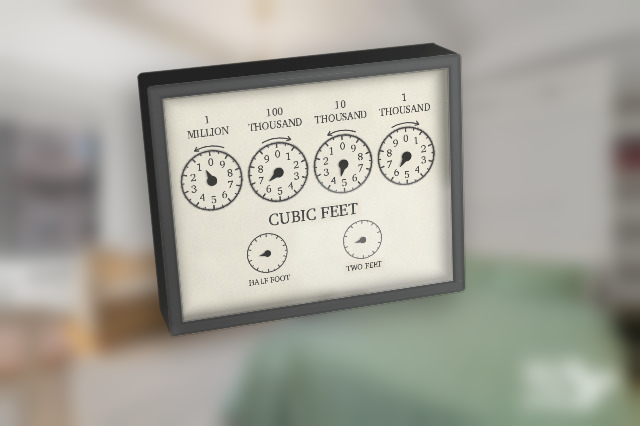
64600ft³
